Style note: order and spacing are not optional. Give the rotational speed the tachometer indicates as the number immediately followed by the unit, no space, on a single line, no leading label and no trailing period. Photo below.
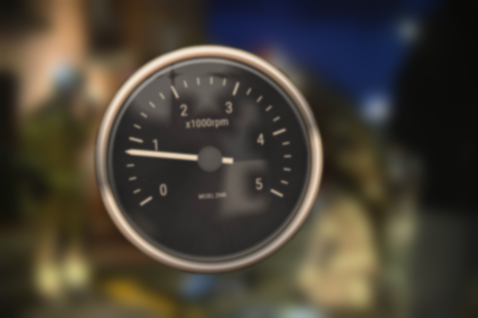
800rpm
